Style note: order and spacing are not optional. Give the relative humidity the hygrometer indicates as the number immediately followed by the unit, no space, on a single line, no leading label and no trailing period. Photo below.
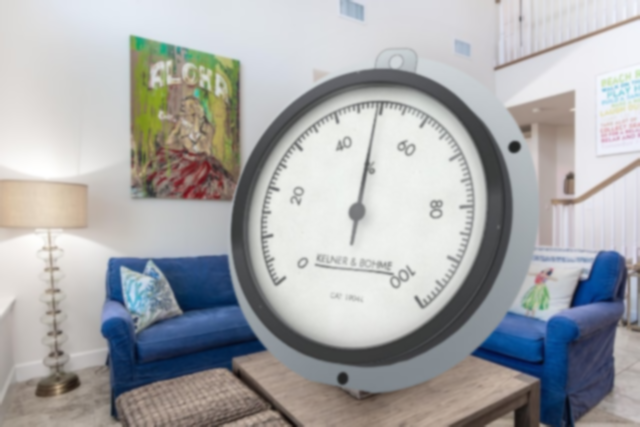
50%
